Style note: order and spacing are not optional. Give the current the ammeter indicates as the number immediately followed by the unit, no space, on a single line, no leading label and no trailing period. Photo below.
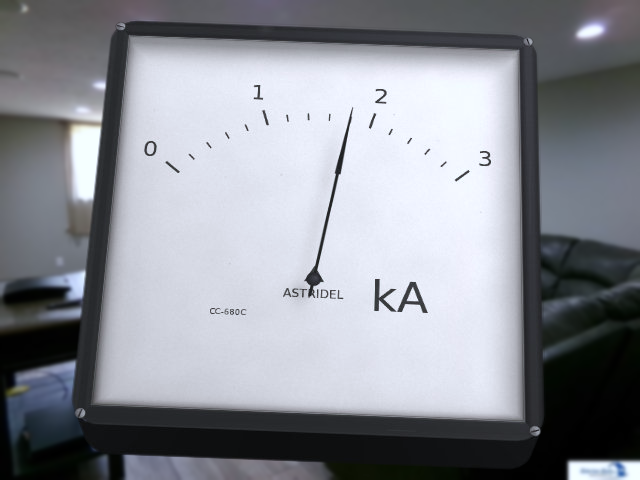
1.8kA
